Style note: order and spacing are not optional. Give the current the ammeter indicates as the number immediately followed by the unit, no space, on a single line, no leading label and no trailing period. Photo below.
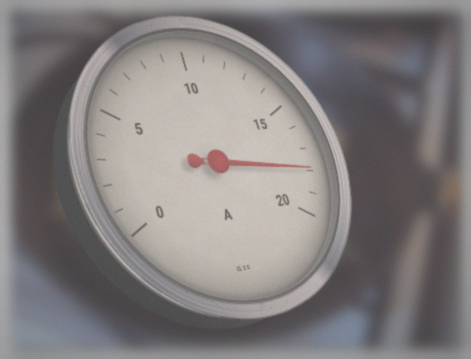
18A
